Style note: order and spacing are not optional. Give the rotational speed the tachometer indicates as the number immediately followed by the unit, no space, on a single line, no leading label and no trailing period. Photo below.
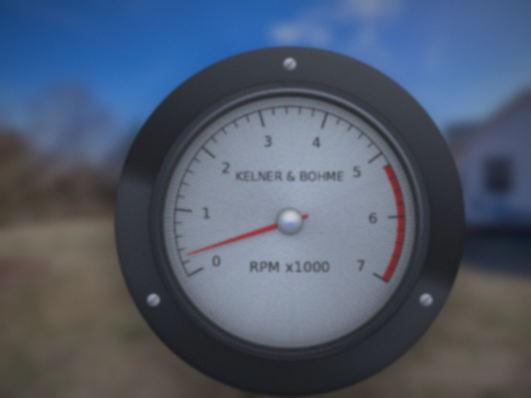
300rpm
